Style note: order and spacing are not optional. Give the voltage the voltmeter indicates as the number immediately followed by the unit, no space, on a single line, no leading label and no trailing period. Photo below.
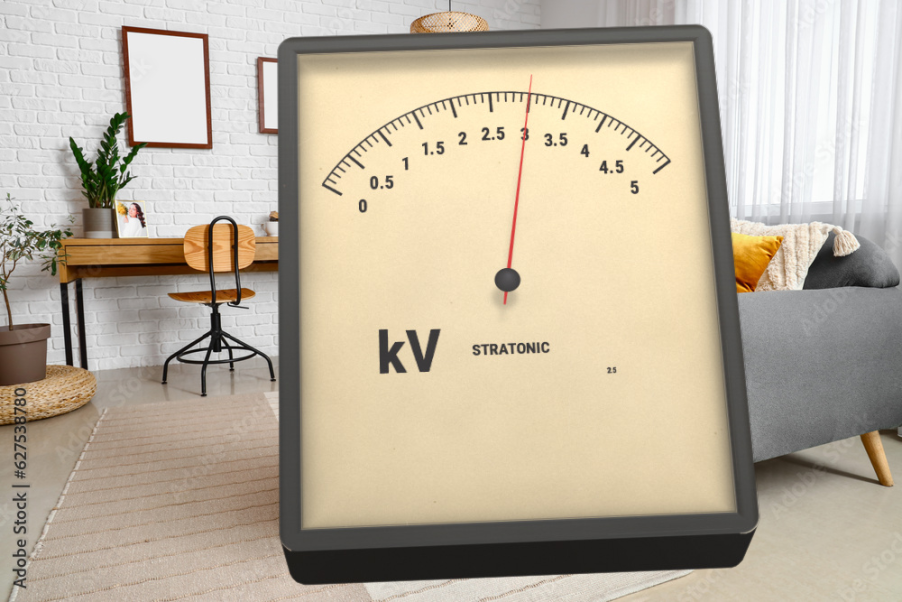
3kV
